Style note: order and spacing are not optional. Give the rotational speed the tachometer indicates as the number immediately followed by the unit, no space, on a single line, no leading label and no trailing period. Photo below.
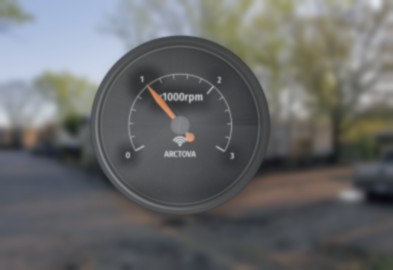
1000rpm
